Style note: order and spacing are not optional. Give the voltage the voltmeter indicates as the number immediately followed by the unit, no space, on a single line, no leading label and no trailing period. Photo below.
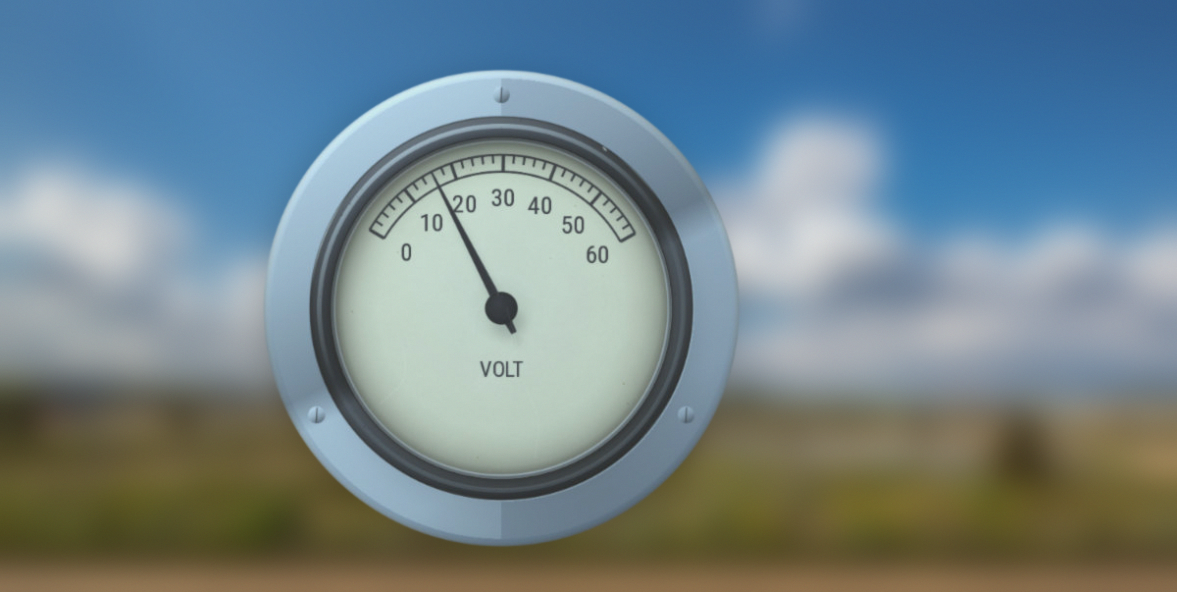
16V
